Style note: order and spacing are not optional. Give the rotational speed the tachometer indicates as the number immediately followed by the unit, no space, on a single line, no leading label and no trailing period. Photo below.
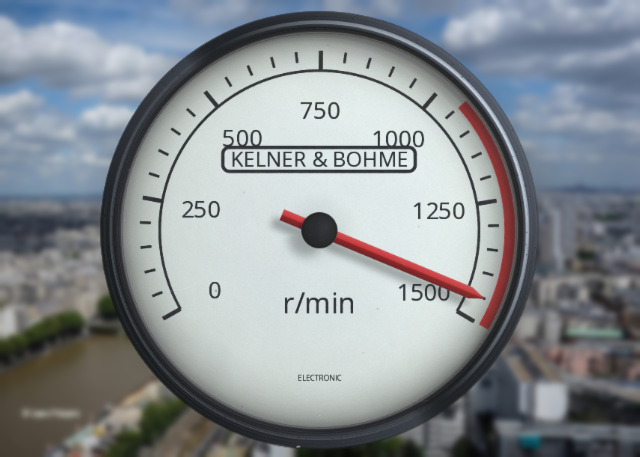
1450rpm
